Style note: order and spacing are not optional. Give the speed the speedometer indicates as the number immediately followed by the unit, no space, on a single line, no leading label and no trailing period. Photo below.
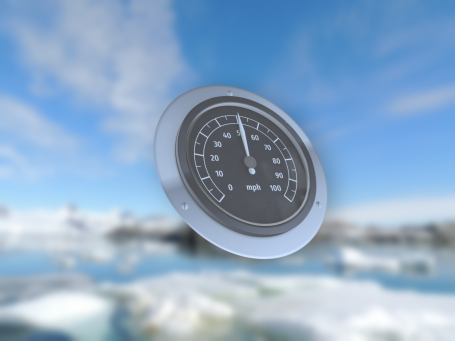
50mph
